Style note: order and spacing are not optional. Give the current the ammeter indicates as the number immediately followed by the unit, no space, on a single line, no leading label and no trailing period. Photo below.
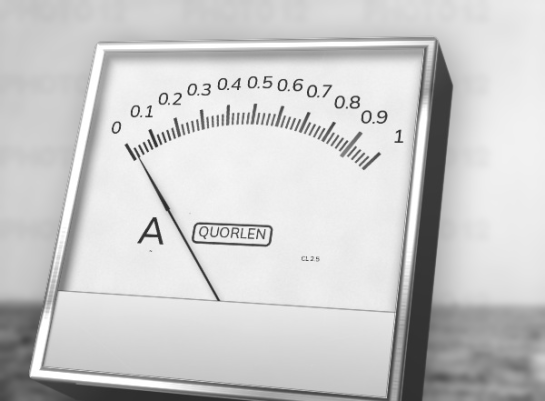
0.02A
